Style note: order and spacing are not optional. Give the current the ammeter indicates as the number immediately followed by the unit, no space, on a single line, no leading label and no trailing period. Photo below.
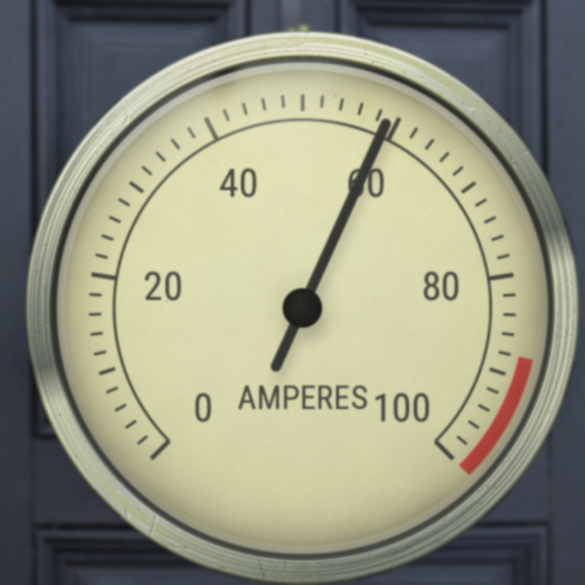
59A
